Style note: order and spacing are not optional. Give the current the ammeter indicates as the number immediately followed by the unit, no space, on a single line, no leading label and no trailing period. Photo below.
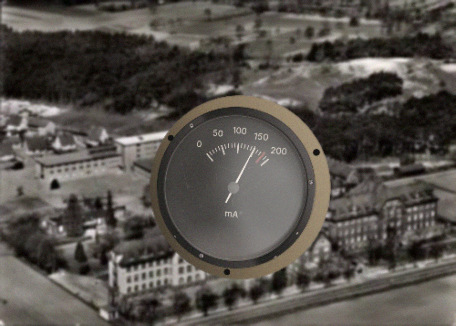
150mA
